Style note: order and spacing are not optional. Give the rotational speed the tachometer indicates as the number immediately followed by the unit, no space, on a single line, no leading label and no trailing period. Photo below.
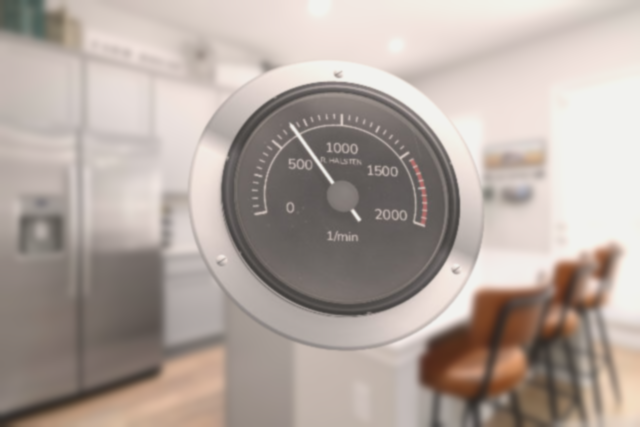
650rpm
